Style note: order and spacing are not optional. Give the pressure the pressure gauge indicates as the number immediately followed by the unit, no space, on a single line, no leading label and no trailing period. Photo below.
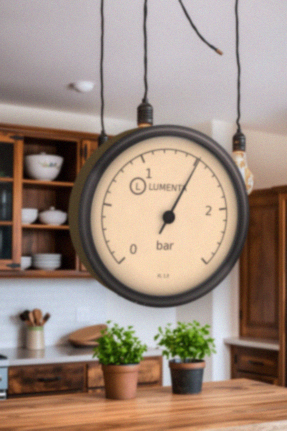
1.5bar
